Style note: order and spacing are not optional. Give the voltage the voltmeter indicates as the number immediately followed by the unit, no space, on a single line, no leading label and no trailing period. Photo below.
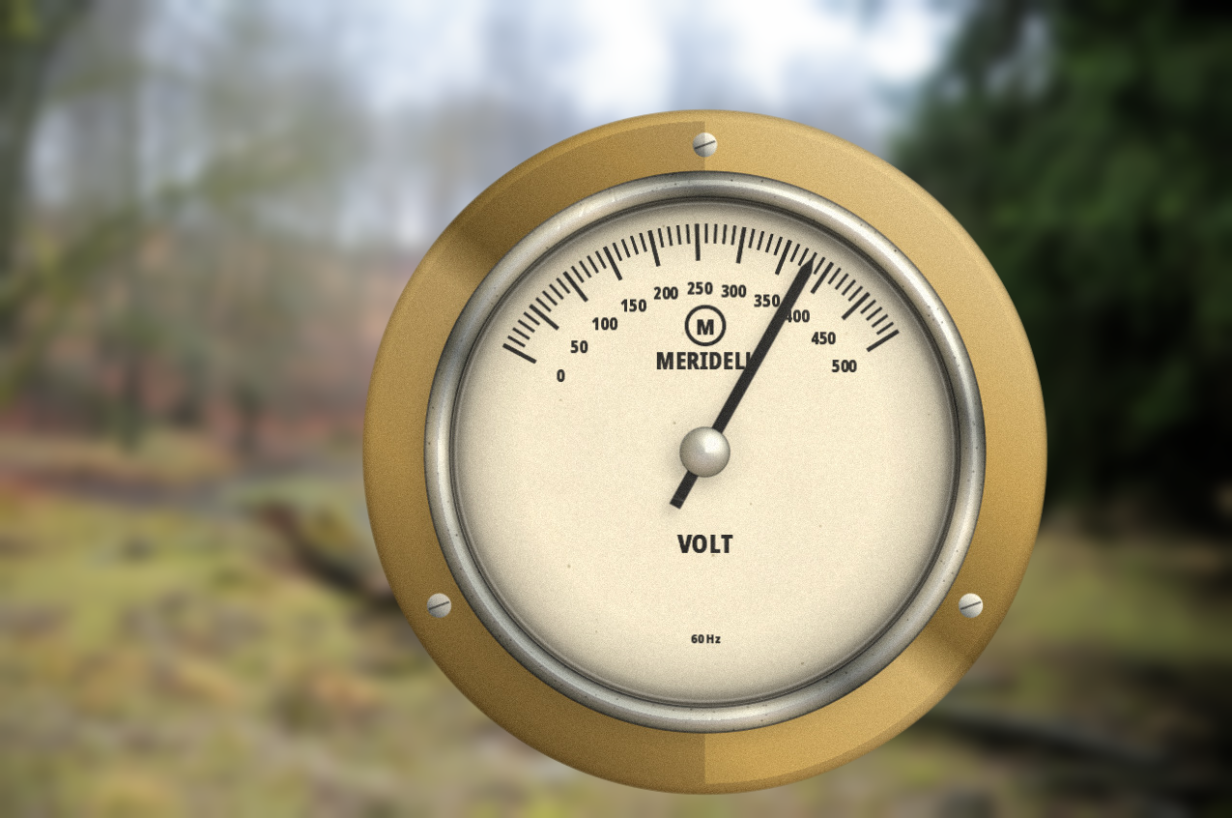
380V
